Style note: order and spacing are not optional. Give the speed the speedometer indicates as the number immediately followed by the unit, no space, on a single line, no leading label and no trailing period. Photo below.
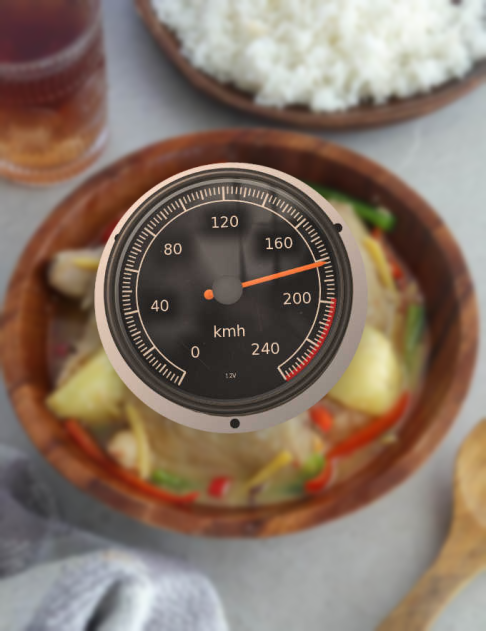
182km/h
